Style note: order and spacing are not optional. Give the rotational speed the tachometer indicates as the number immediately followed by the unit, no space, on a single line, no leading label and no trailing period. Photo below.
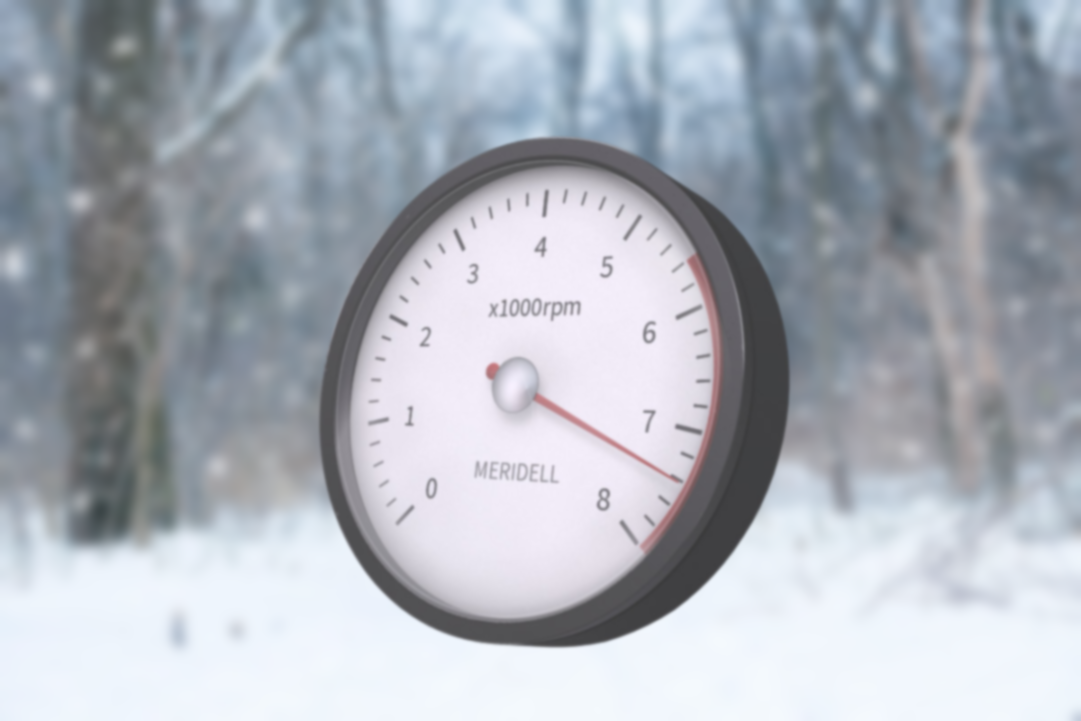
7400rpm
